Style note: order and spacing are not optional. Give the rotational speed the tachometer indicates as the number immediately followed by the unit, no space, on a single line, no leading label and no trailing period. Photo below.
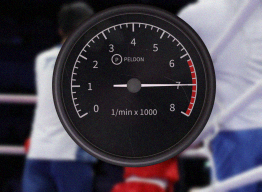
7000rpm
